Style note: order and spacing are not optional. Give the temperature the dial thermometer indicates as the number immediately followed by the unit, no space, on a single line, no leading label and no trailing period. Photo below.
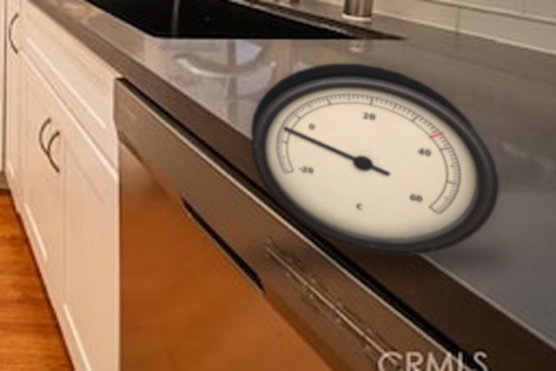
-5°C
